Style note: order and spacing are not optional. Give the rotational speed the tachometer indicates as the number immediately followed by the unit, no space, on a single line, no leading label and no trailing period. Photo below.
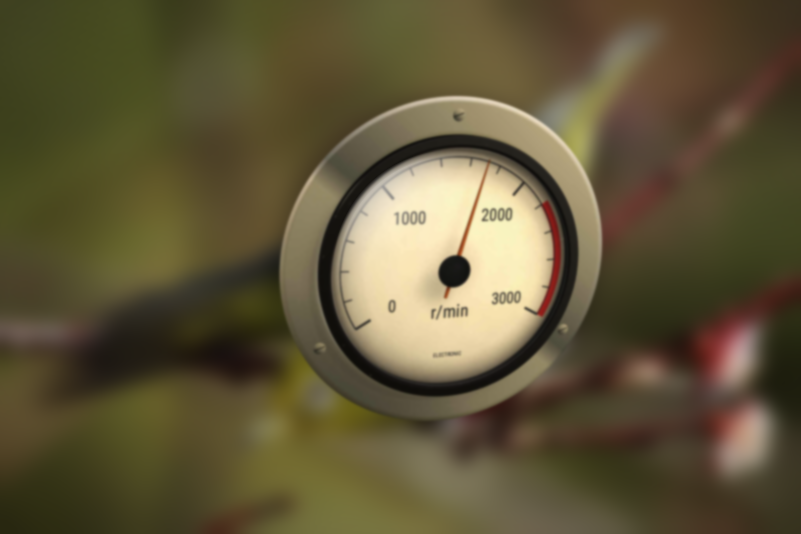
1700rpm
